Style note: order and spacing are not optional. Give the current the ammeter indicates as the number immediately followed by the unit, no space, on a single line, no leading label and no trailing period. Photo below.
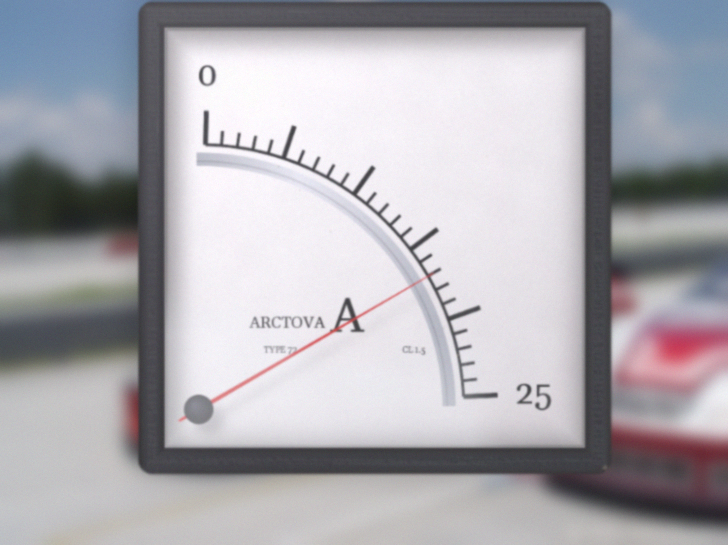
17A
